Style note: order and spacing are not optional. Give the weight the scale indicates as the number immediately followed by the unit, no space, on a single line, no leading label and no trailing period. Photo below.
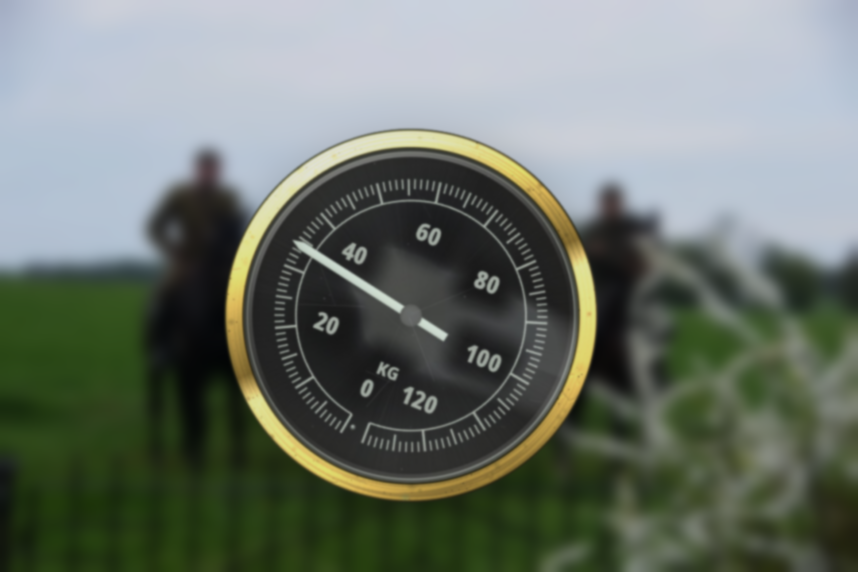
34kg
